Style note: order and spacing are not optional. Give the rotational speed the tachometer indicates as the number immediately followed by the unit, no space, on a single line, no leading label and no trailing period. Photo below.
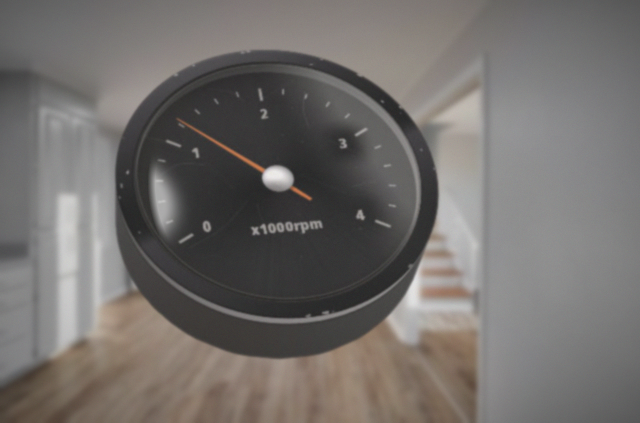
1200rpm
